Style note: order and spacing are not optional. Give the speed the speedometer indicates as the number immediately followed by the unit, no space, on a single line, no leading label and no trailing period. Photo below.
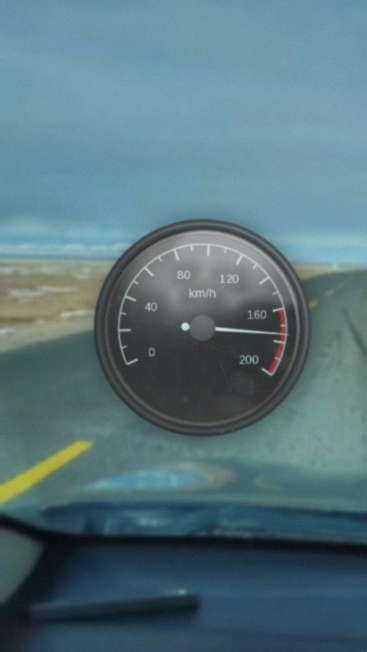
175km/h
